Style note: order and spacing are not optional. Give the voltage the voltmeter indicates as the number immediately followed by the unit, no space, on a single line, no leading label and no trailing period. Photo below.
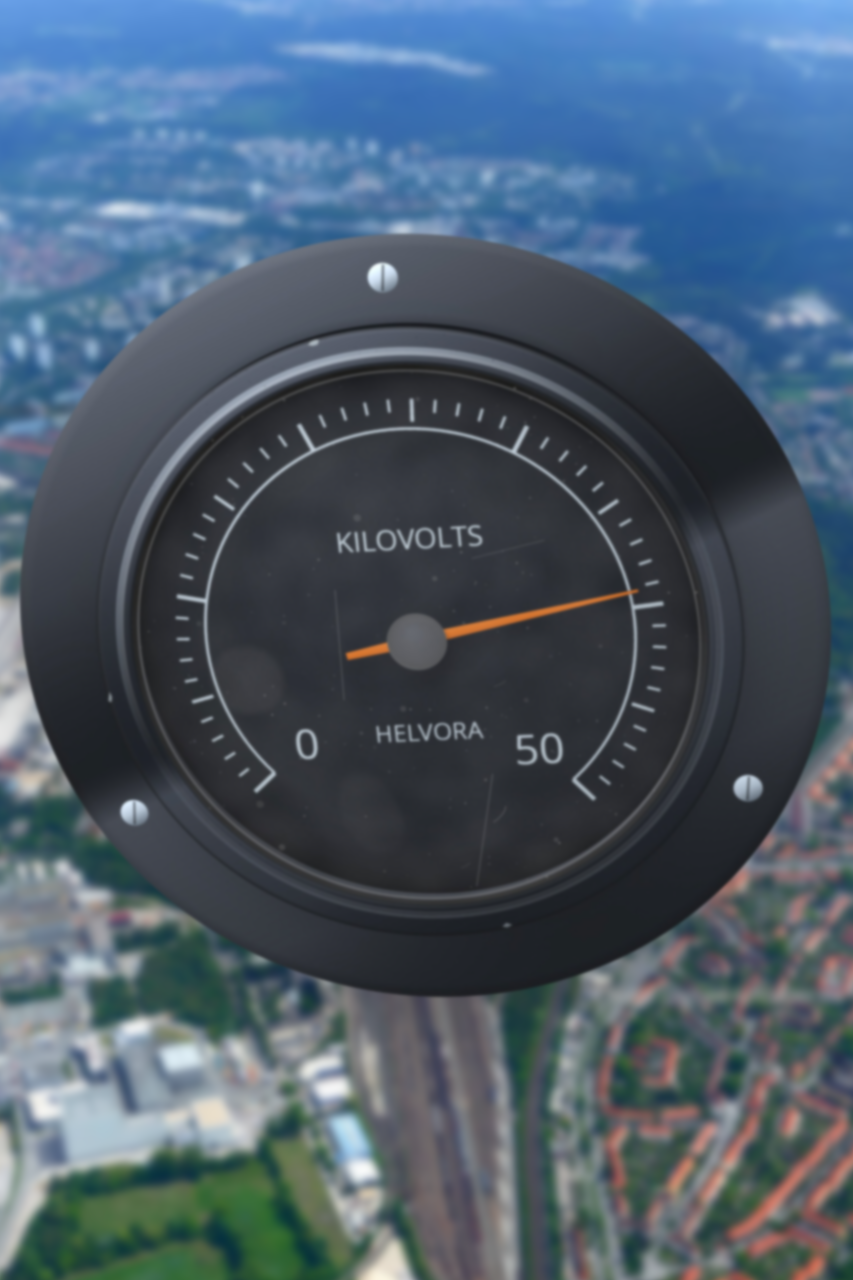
39kV
